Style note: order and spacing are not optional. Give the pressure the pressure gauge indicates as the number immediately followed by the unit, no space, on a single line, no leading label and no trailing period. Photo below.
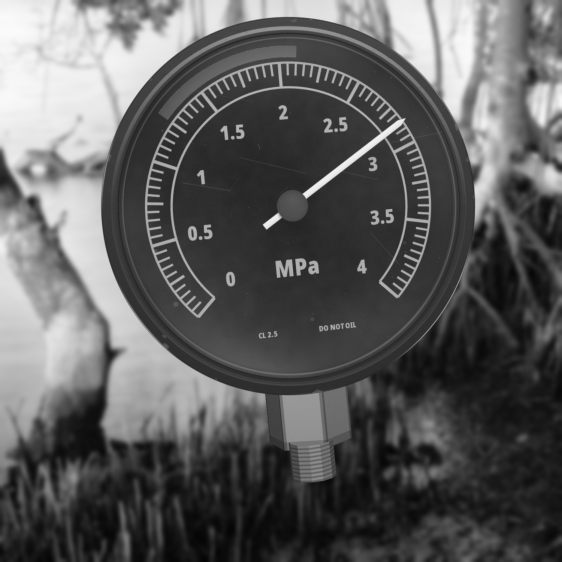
2.85MPa
